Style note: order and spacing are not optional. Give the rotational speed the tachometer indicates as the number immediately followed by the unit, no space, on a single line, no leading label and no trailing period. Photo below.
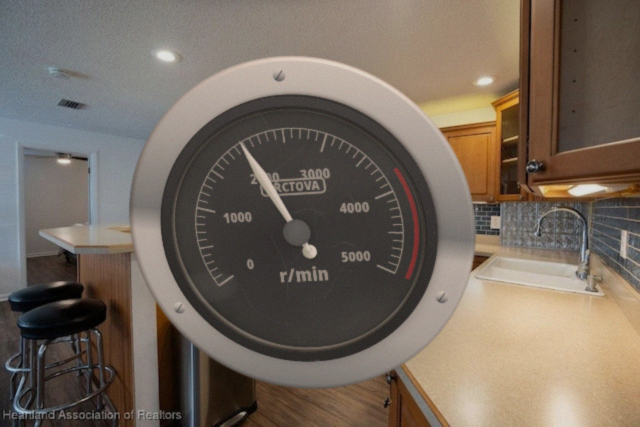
2000rpm
